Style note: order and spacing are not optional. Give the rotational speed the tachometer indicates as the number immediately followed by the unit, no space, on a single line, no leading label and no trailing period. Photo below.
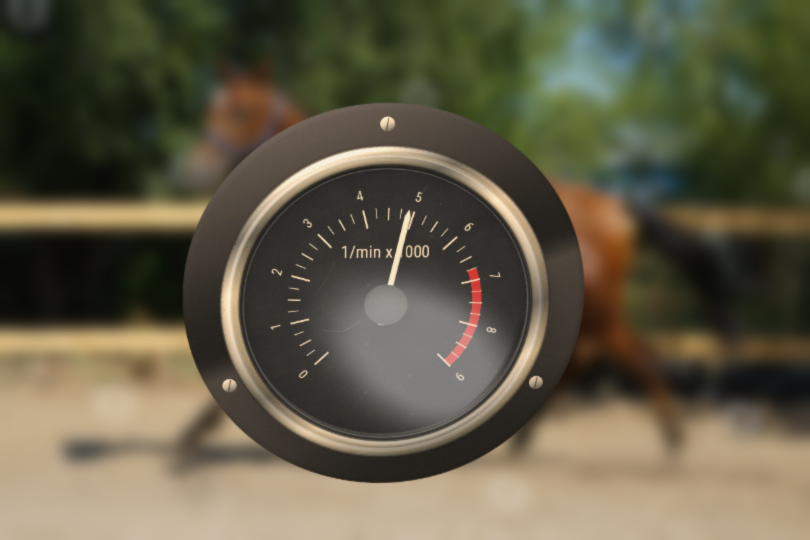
4875rpm
